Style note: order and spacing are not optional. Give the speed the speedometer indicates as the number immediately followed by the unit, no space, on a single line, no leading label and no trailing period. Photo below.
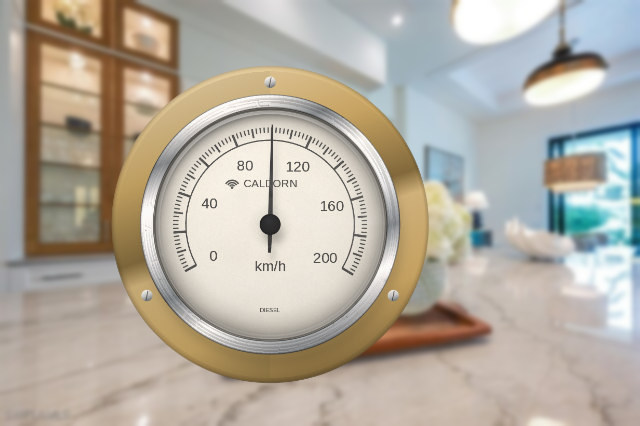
100km/h
